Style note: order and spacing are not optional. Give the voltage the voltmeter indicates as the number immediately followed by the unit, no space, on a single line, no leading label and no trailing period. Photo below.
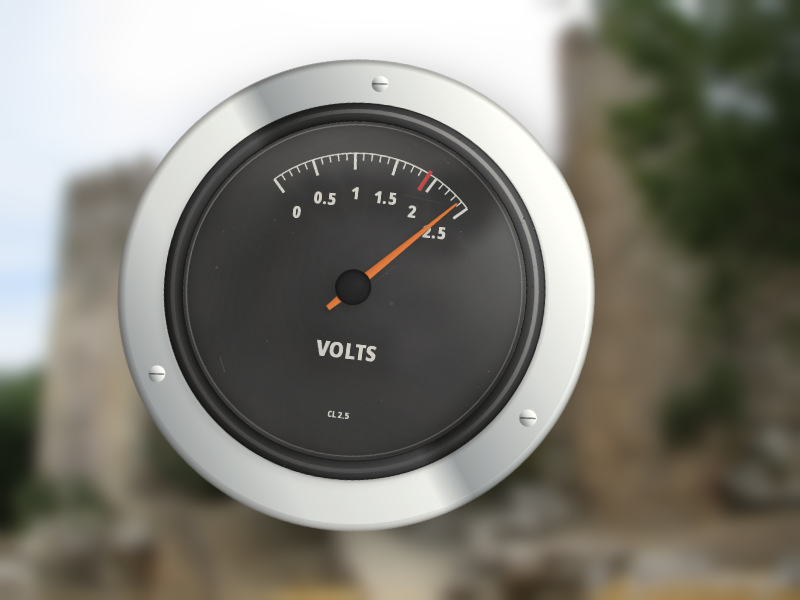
2.4V
